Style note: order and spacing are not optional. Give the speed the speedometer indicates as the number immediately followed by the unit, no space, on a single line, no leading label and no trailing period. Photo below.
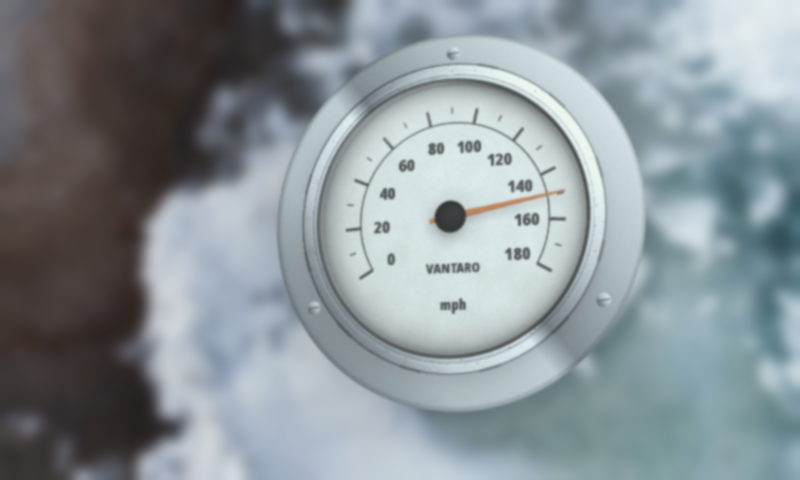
150mph
